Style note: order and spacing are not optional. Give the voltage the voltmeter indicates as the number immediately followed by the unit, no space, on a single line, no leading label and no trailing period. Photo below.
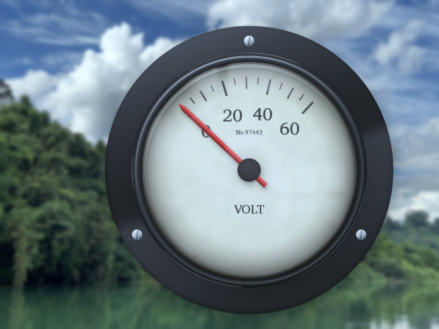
0V
